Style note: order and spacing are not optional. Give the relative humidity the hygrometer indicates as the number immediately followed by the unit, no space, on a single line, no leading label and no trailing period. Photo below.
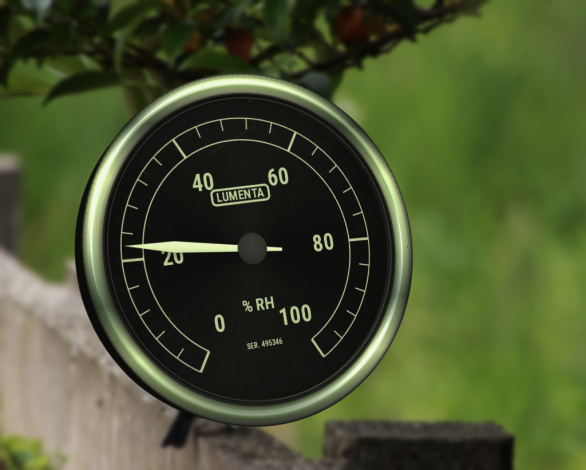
22%
